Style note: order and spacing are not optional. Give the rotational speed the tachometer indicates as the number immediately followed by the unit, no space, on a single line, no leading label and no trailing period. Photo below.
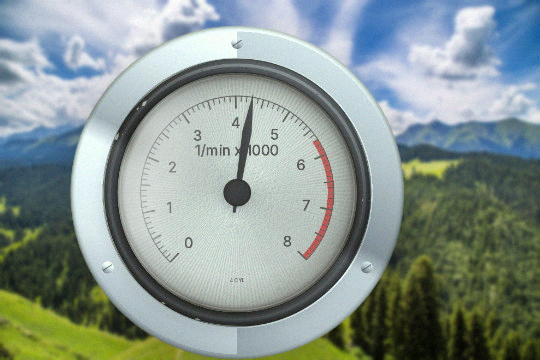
4300rpm
